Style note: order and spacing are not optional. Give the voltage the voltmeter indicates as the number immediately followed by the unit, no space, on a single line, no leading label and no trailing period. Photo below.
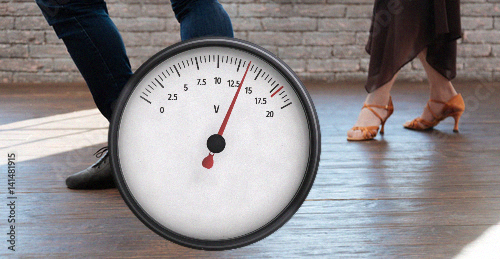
13.5V
